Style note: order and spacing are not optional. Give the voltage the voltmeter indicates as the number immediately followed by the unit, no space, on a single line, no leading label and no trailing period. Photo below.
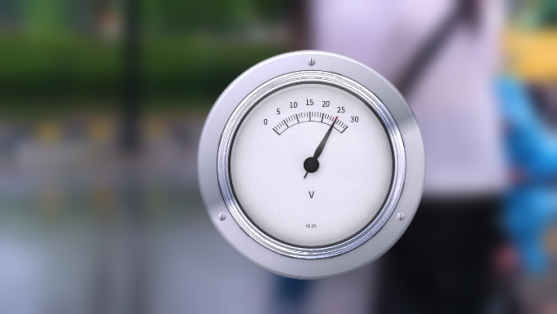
25V
